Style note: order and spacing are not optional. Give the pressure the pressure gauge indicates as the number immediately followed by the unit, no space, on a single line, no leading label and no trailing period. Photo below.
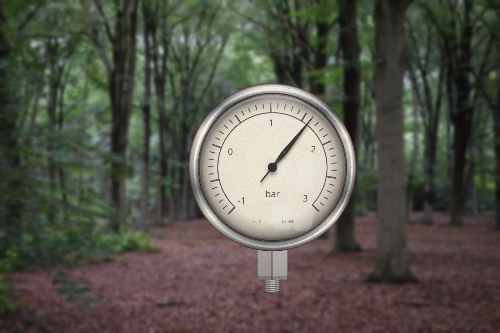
1.6bar
